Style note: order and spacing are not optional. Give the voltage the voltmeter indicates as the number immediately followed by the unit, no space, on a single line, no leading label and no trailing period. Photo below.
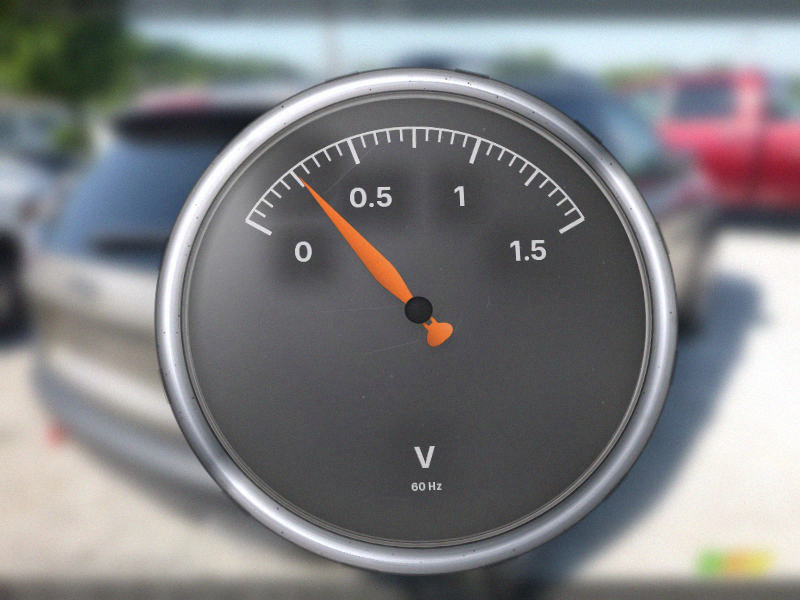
0.25V
